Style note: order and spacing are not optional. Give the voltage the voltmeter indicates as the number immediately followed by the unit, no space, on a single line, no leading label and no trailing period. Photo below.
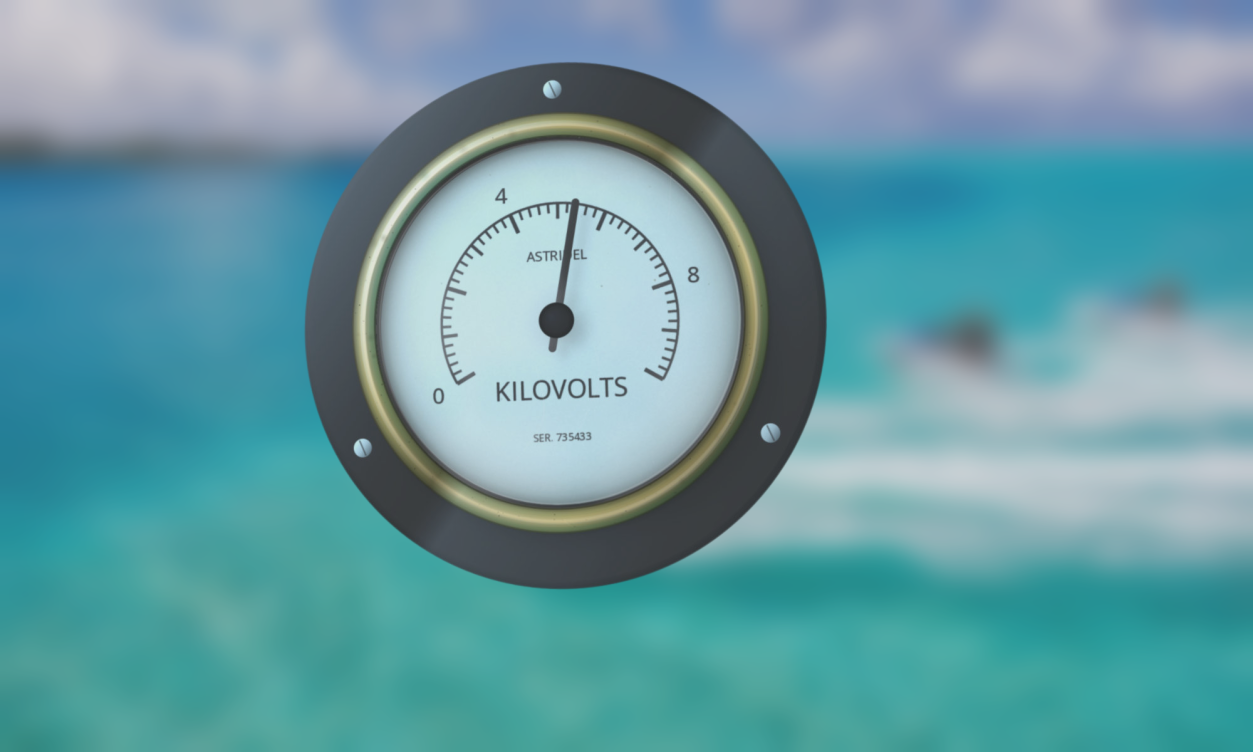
5.4kV
